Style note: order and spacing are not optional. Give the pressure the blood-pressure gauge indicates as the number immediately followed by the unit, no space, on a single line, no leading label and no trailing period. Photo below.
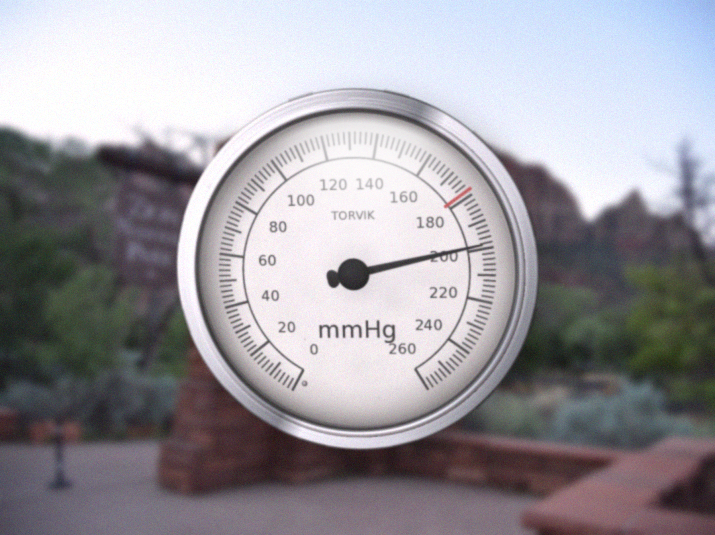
198mmHg
